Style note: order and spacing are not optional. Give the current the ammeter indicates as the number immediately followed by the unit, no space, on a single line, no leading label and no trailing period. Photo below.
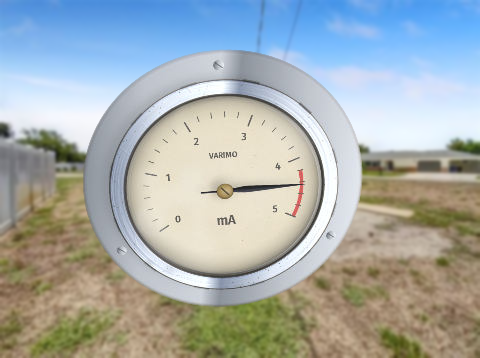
4.4mA
